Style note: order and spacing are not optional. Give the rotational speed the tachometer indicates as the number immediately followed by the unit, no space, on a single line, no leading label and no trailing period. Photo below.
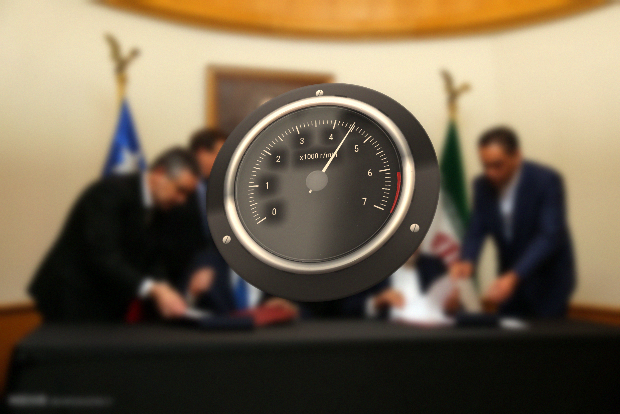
4500rpm
